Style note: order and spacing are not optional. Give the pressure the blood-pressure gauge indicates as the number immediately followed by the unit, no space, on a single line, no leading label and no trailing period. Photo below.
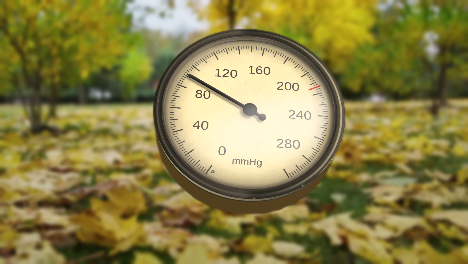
90mmHg
